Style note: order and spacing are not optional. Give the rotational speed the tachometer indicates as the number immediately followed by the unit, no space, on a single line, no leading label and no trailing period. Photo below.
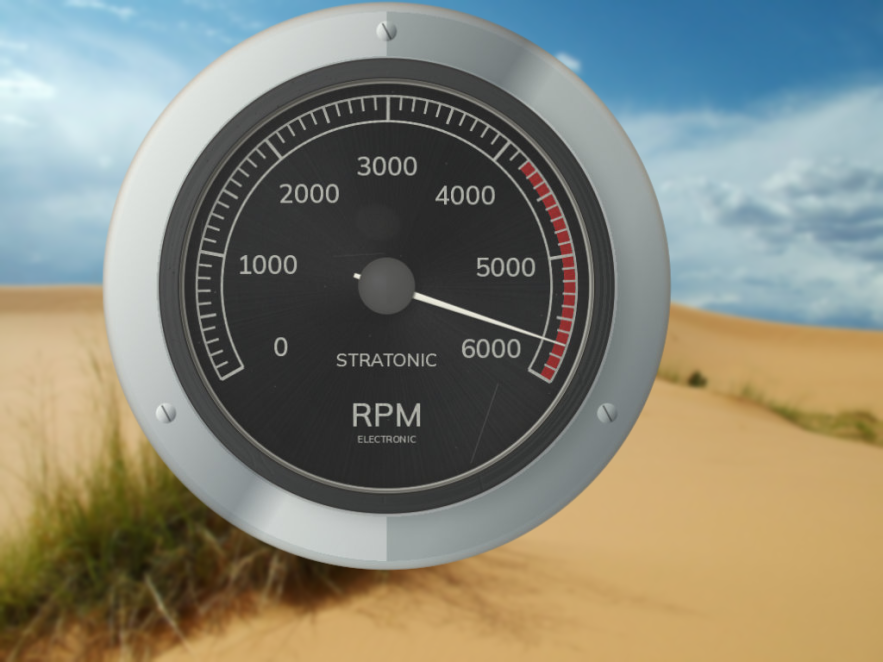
5700rpm
